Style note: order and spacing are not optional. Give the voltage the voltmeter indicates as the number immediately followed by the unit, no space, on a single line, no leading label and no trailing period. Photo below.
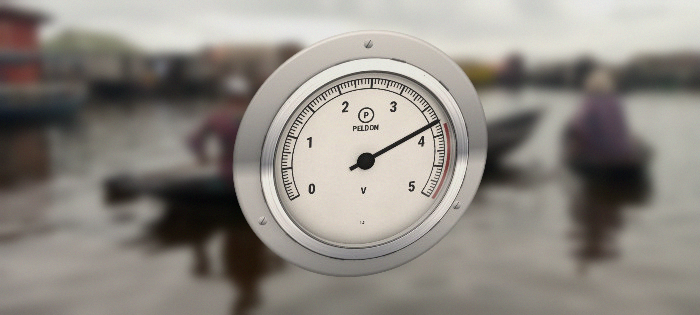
3.75V
